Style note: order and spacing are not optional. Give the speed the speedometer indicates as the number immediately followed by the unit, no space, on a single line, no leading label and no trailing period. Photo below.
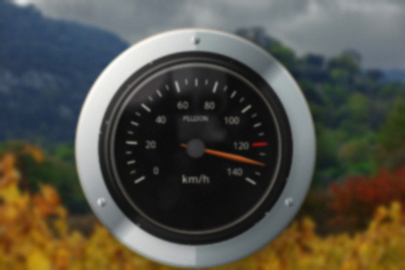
130km/h
